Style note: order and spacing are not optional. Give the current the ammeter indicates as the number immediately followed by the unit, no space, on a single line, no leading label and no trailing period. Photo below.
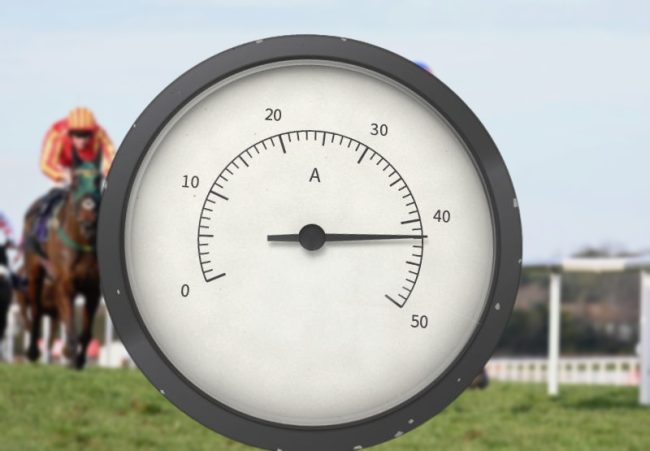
42A
